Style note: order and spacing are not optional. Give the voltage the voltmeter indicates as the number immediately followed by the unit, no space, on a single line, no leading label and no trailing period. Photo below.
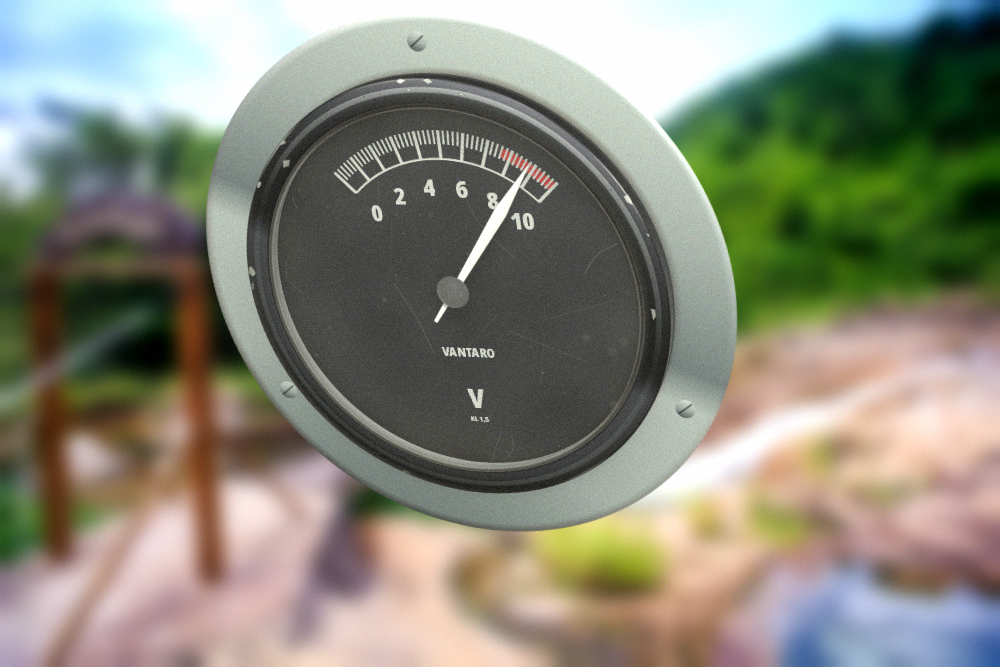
8.8V
